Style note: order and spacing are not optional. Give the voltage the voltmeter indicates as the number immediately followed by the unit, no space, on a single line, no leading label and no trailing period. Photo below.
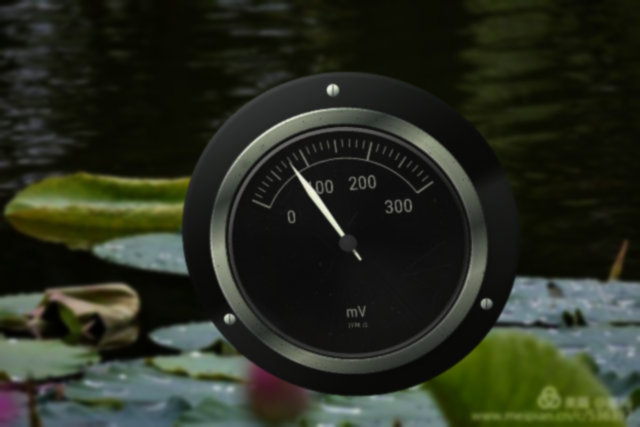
80mV
